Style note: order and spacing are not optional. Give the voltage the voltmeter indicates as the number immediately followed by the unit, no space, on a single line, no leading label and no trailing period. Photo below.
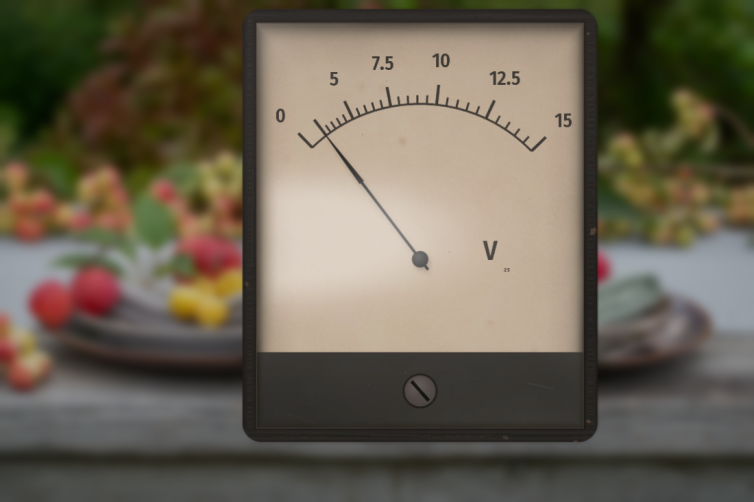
2.5V
